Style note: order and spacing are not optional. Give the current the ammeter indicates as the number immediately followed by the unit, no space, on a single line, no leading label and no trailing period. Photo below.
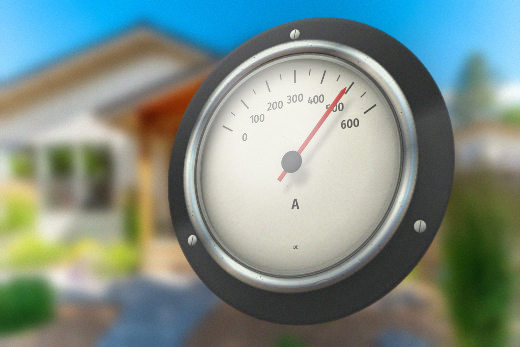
500A
